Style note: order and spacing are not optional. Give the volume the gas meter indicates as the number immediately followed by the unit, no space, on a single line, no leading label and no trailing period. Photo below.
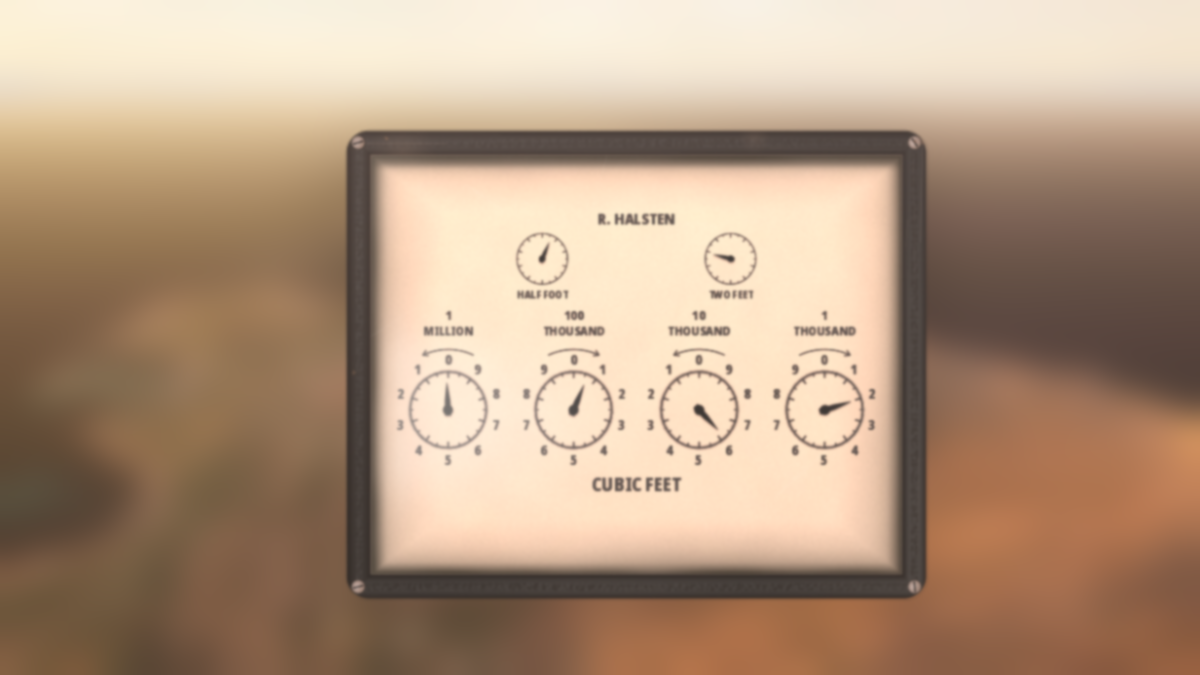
6200ft³
